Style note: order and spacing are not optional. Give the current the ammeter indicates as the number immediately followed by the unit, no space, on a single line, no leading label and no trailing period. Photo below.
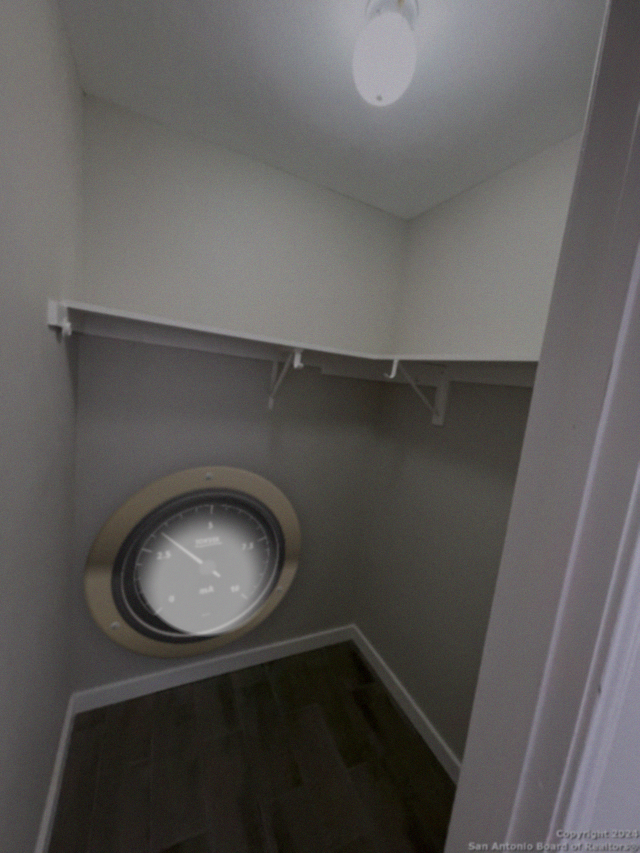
3.25mA
